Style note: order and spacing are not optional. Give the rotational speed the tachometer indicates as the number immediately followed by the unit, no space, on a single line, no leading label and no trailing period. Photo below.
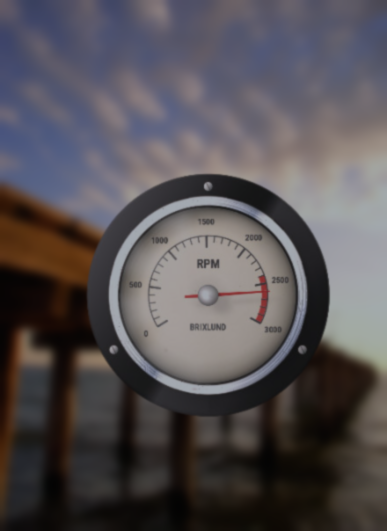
2600rpm
